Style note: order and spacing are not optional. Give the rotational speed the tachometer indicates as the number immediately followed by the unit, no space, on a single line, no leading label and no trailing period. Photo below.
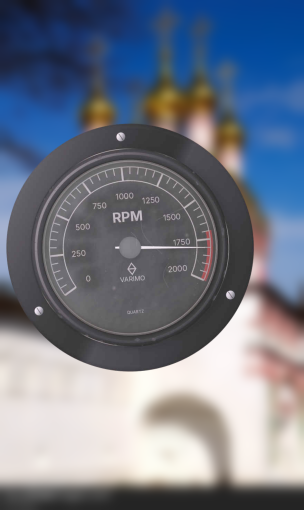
1800rpm
